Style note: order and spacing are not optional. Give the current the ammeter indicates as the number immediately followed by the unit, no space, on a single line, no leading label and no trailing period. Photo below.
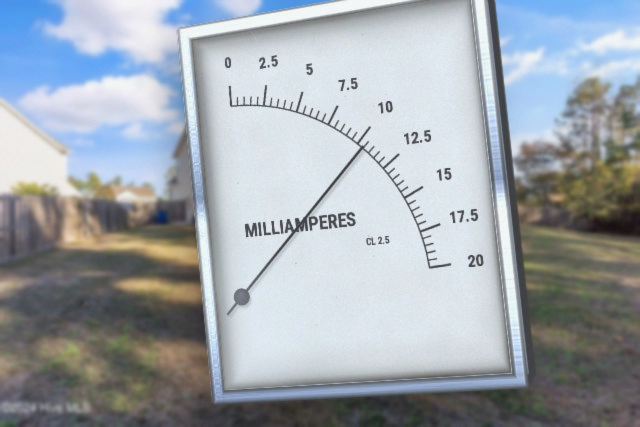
10.5mA
